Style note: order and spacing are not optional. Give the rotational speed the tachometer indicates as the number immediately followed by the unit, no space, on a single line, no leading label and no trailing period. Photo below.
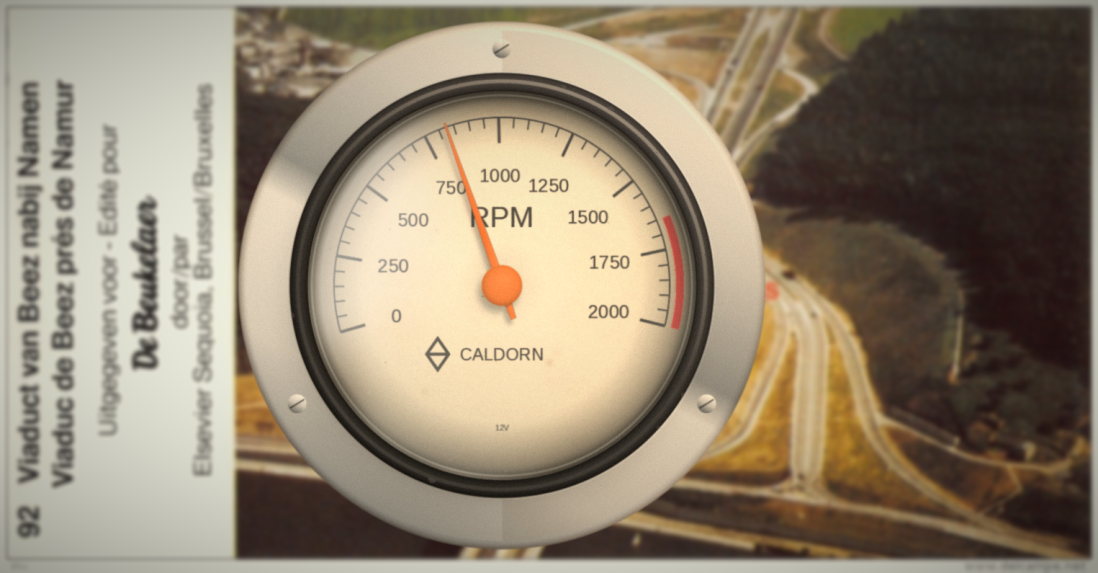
825rpm
